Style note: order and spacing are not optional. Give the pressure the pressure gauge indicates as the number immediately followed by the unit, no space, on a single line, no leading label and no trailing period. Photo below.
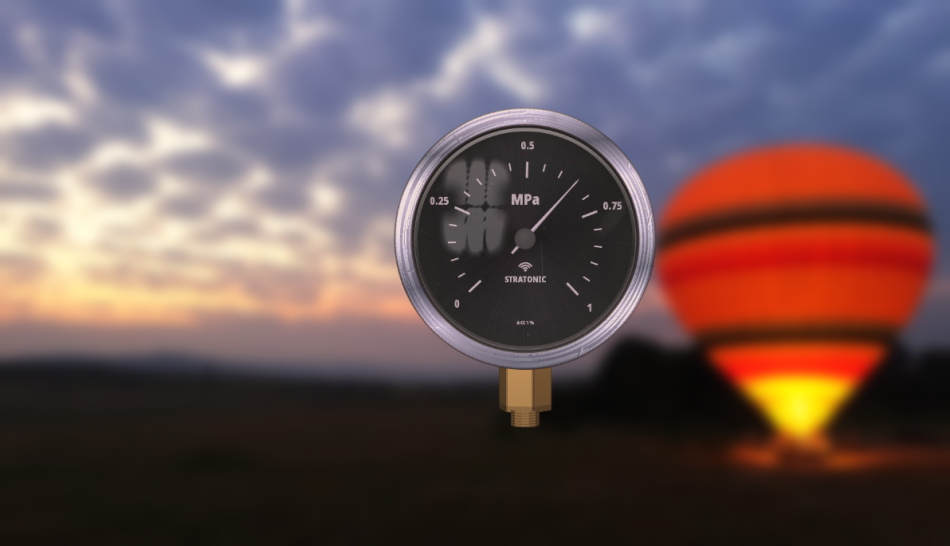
0.65MPa
